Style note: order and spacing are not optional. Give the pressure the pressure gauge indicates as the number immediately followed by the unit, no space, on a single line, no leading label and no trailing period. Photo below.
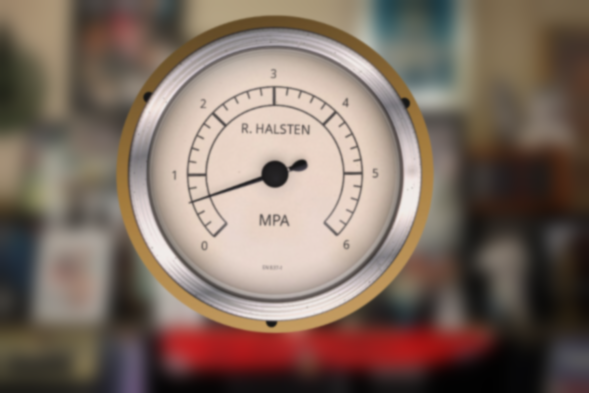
0.6MPa
